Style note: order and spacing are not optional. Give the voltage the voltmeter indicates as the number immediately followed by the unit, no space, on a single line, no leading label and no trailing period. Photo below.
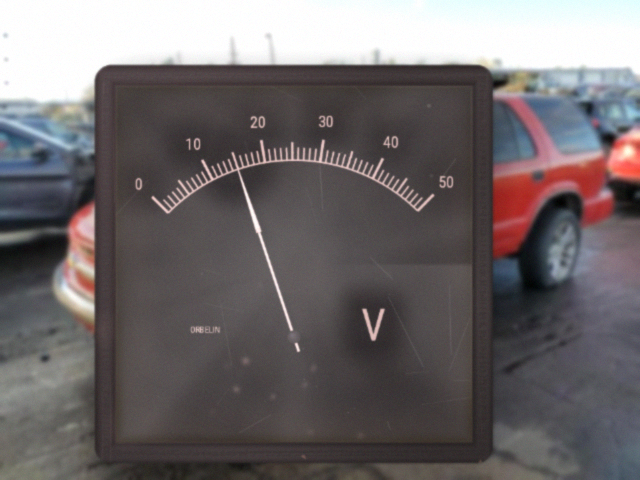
15V
